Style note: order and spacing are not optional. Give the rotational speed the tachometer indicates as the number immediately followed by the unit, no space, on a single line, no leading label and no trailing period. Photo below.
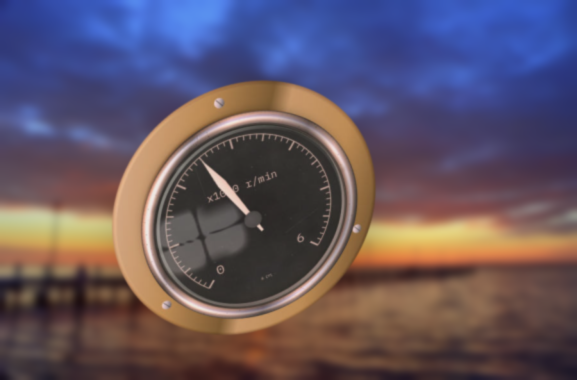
2500rpm
